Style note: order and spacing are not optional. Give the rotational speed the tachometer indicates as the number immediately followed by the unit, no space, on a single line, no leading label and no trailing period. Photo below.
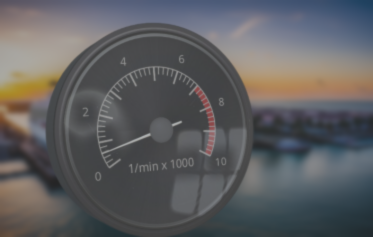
600rpm
